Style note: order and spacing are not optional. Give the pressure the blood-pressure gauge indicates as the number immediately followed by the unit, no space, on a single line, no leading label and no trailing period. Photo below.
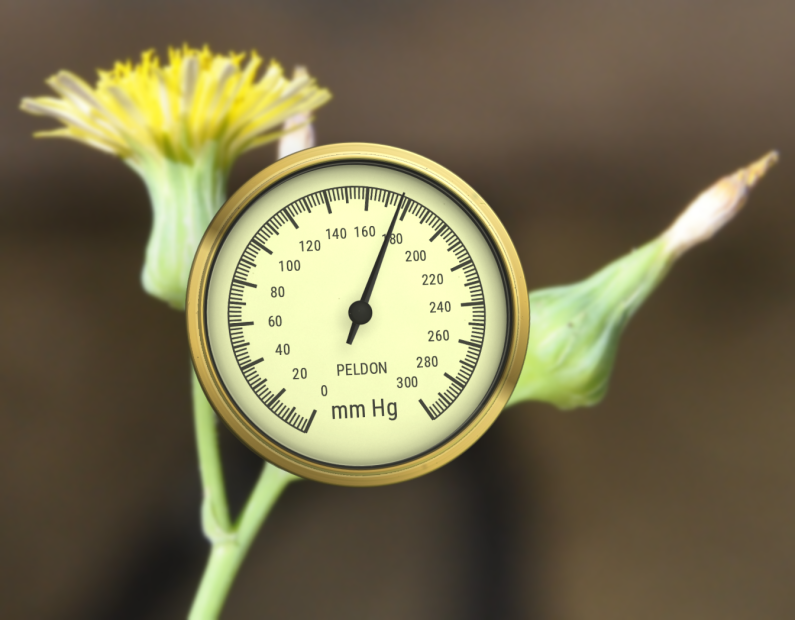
176mmHg
